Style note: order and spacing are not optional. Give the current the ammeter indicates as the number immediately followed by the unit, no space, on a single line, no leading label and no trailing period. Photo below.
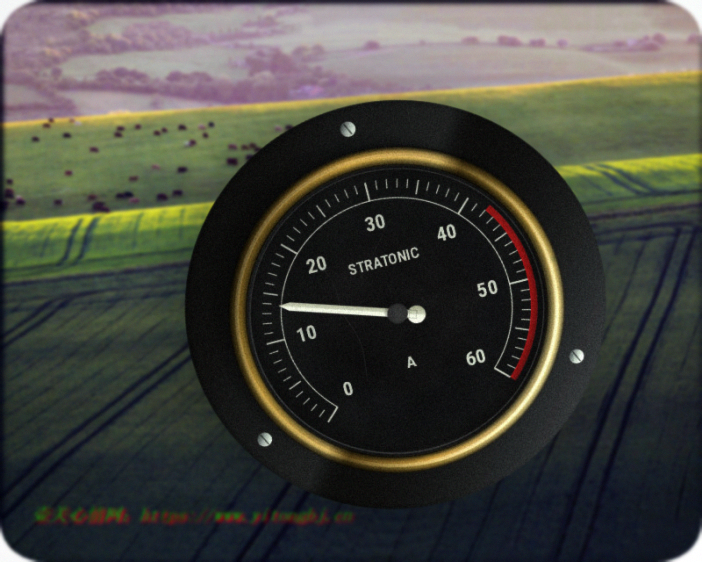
14A
